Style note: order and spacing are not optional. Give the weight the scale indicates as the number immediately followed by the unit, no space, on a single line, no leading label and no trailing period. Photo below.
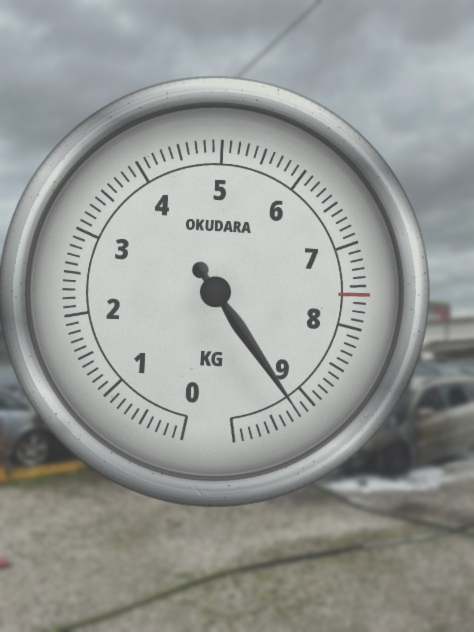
9.2kg
